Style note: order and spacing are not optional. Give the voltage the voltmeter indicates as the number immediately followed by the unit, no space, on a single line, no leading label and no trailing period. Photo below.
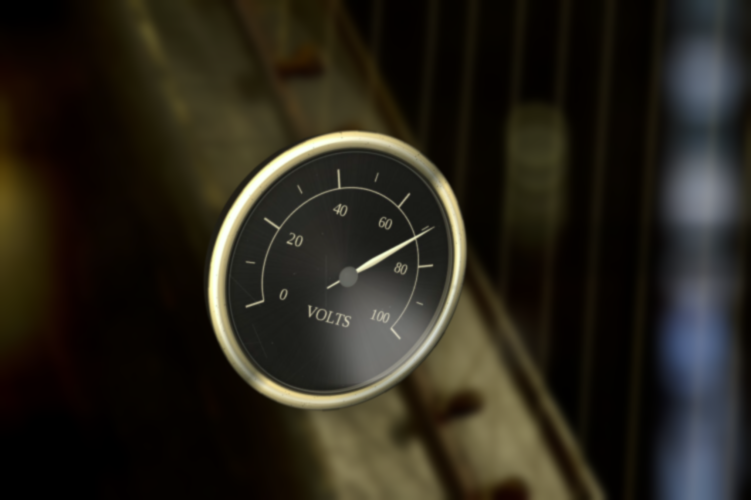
70V
